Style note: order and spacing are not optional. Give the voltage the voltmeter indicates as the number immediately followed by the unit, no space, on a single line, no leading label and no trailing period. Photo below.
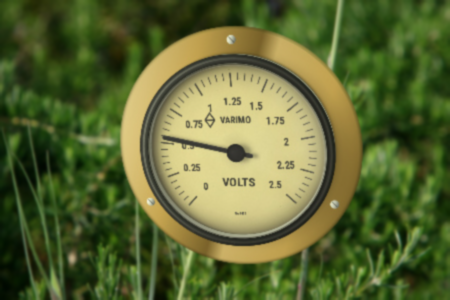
0.55V
